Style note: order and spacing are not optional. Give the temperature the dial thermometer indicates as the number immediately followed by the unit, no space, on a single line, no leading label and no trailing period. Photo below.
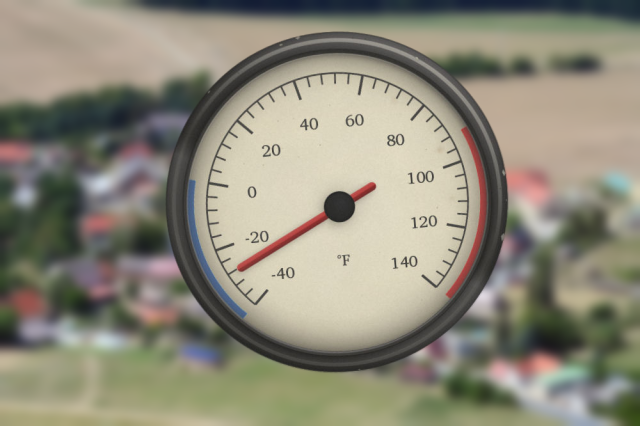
-28°F
